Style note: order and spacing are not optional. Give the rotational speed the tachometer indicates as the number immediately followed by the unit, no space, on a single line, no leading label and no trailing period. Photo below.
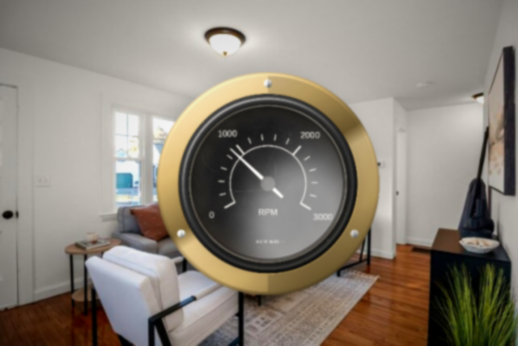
900rpm
